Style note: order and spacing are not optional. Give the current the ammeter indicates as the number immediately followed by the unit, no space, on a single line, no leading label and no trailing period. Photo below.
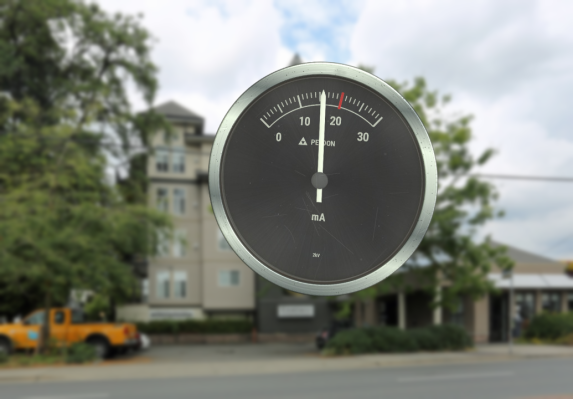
16mA
